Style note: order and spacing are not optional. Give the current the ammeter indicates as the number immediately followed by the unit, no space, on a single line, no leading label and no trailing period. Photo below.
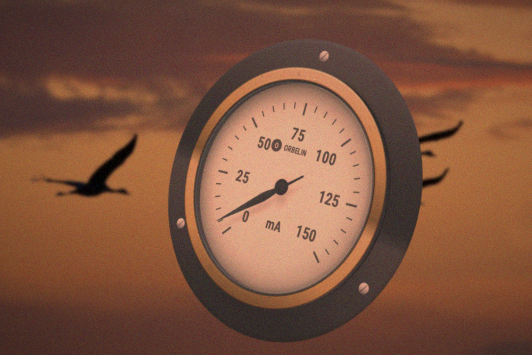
5mA
